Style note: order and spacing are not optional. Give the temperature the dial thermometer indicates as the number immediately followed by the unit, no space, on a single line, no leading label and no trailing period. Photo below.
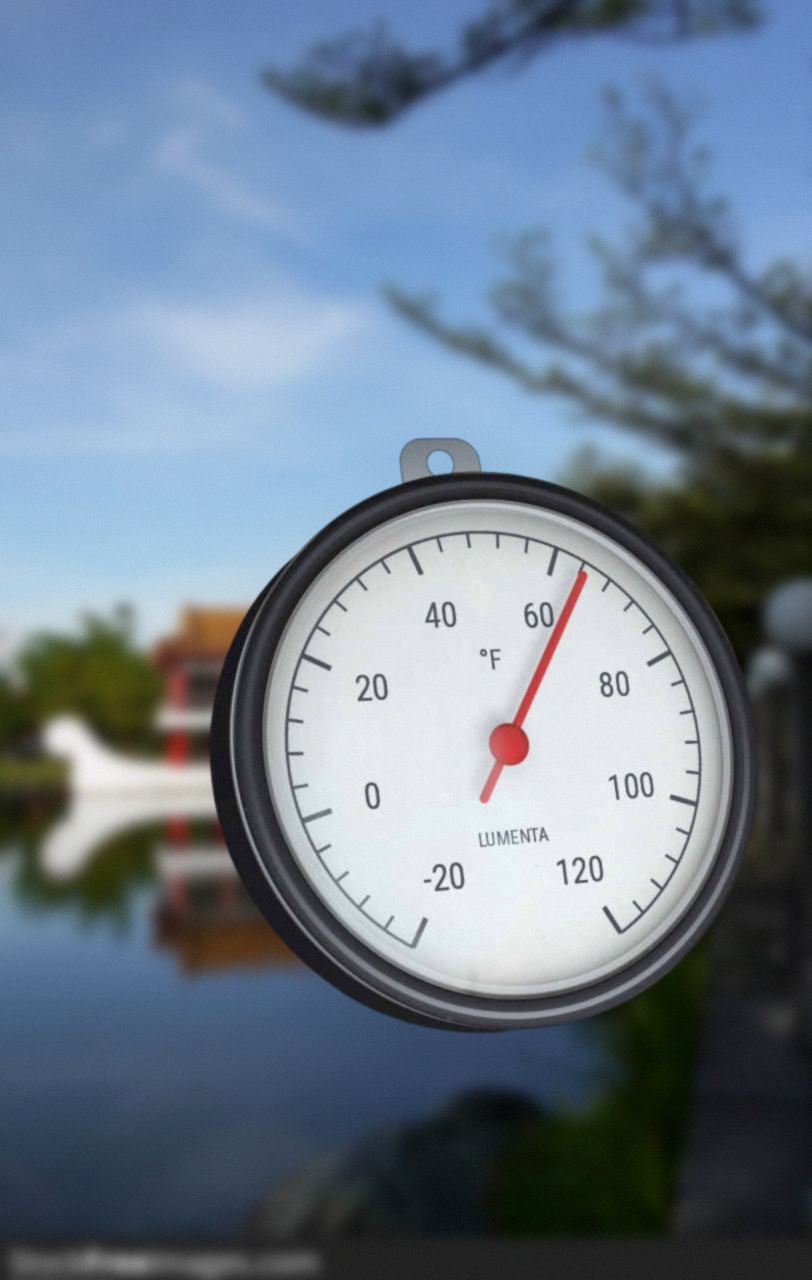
64°F
